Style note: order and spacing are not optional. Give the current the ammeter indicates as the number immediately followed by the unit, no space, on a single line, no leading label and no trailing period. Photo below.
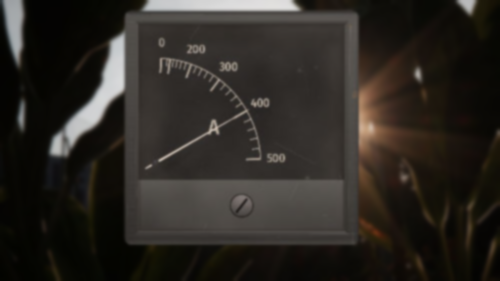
400A
